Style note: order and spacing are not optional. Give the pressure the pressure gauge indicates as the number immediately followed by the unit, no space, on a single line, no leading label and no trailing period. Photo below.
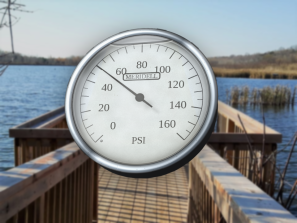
50psi
